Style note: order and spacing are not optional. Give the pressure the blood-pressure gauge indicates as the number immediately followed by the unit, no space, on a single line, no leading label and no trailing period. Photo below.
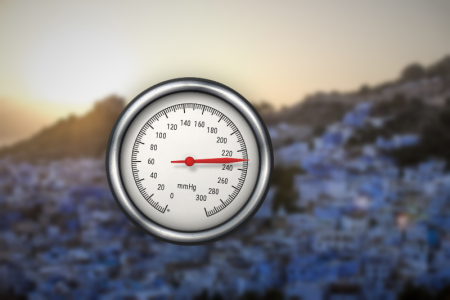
230mmHg
